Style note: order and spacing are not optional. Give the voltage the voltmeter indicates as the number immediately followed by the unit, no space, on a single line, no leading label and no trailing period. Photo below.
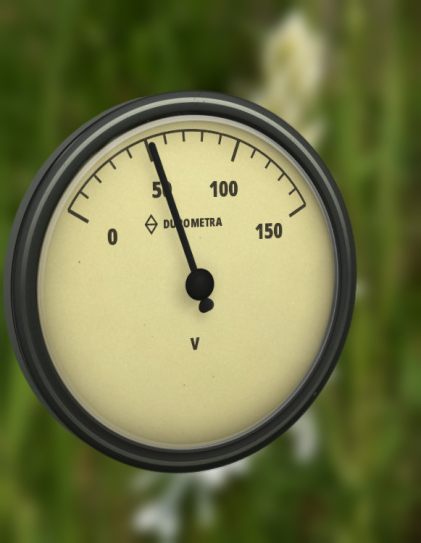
50V
